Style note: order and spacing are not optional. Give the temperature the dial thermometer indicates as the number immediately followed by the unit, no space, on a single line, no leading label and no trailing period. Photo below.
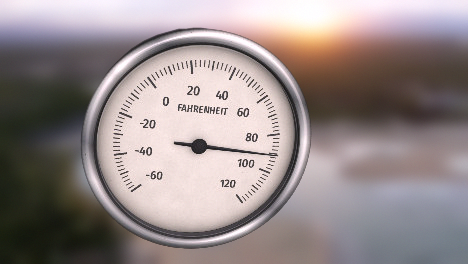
90°F
